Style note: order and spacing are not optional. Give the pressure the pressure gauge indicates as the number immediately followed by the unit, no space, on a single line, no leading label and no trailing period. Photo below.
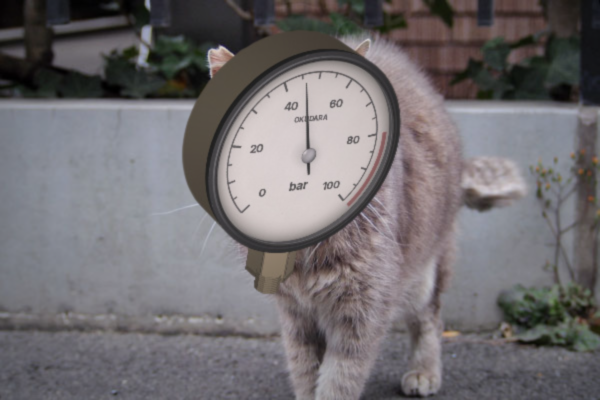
45bar
